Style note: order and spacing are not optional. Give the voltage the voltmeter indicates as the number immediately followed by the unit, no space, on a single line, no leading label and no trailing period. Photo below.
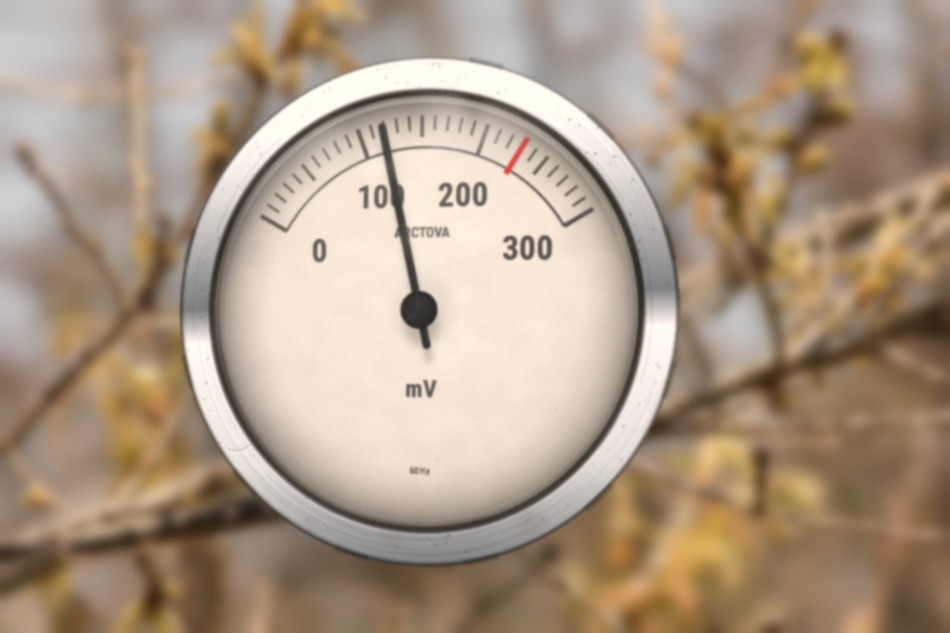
120mV
